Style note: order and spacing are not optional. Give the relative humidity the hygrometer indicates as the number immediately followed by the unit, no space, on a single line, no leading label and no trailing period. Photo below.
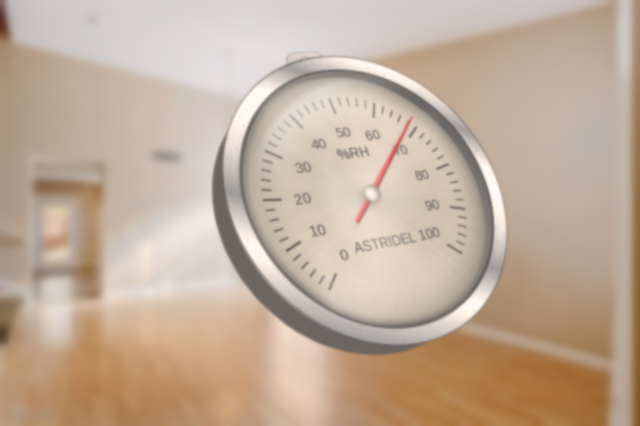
68%
